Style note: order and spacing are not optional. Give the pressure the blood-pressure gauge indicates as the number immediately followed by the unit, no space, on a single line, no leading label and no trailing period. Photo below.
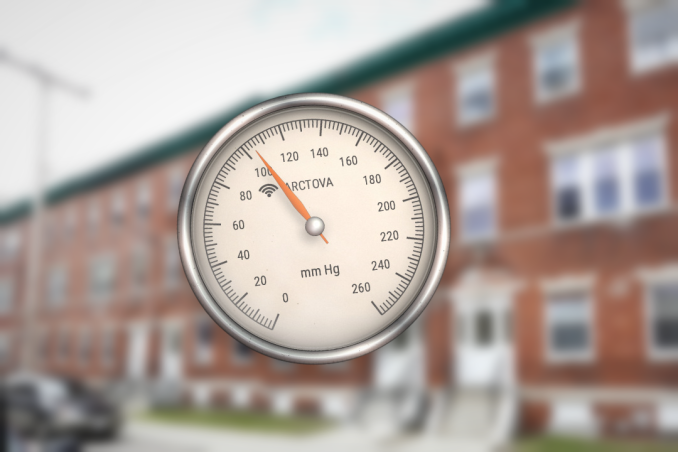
104mmHg
